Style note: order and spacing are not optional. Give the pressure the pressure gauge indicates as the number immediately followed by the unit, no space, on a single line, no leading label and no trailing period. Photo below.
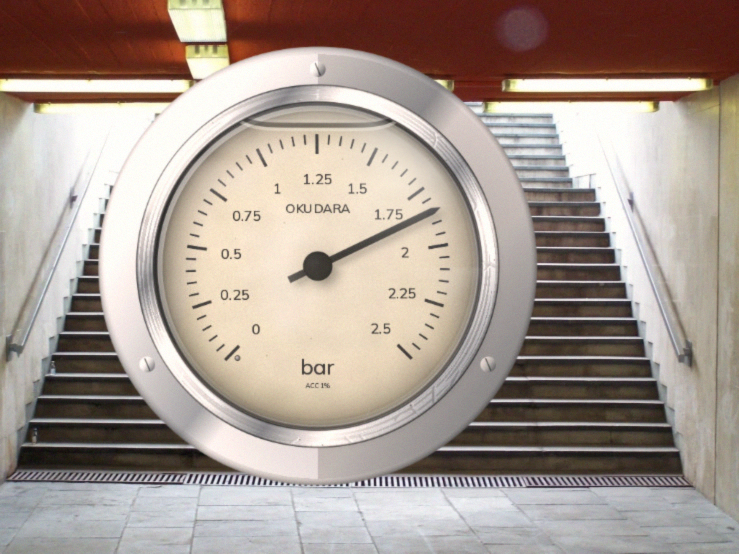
1.85bar
